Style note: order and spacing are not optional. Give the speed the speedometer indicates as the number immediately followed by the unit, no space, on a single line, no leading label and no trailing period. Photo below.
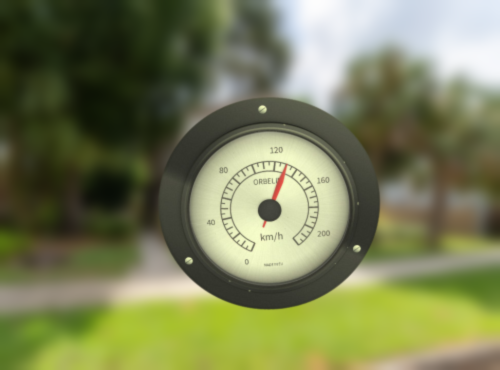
130km/h
